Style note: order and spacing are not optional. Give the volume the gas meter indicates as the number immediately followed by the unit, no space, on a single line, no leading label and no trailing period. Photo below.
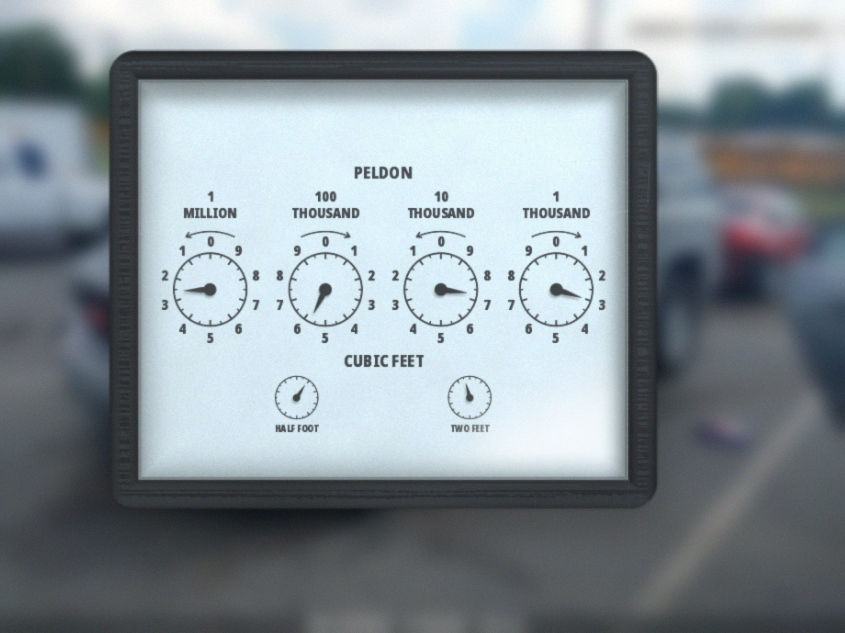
257300ft³
